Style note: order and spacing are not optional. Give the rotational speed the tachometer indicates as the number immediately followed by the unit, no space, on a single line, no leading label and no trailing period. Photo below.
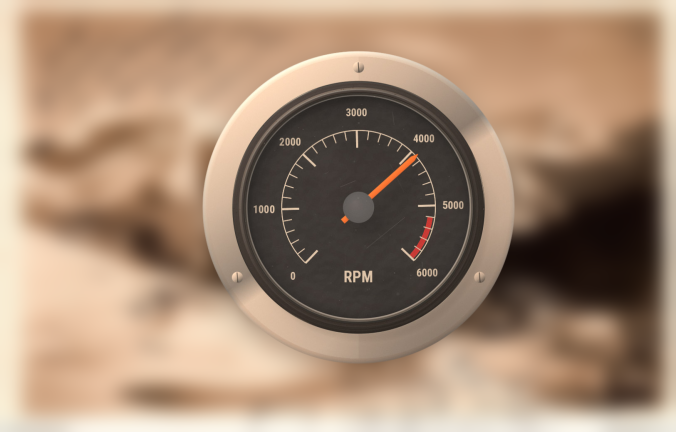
4100rpm
